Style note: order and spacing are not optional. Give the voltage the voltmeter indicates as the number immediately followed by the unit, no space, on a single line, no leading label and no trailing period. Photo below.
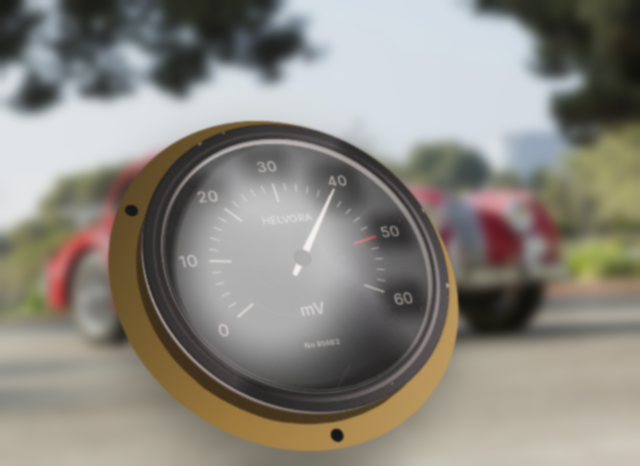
40mV
